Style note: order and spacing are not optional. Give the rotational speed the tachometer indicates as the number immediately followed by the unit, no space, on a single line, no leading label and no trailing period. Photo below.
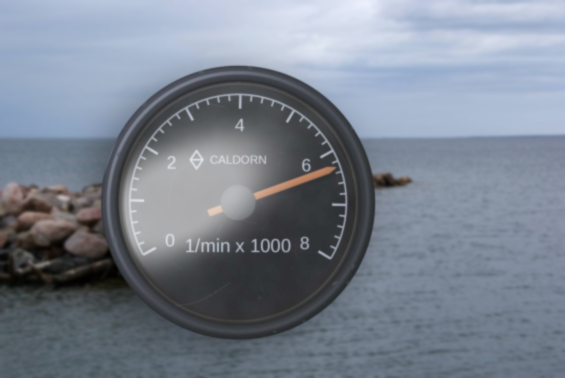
6300rpm
